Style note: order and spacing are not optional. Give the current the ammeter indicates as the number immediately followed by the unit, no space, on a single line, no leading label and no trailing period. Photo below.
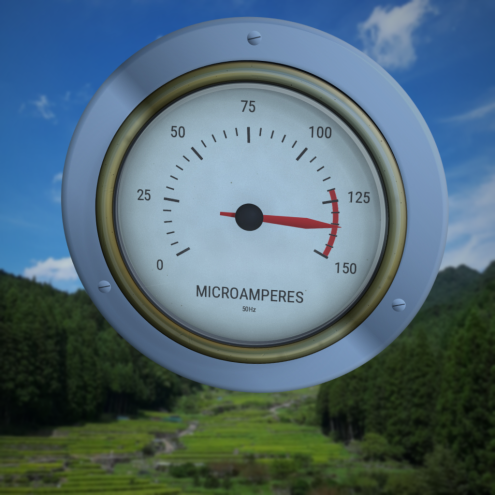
135µA
